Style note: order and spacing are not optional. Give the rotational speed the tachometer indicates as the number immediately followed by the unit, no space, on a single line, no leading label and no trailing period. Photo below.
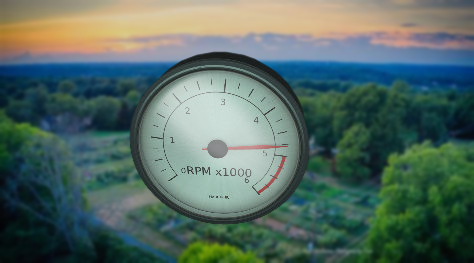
4750rpm
